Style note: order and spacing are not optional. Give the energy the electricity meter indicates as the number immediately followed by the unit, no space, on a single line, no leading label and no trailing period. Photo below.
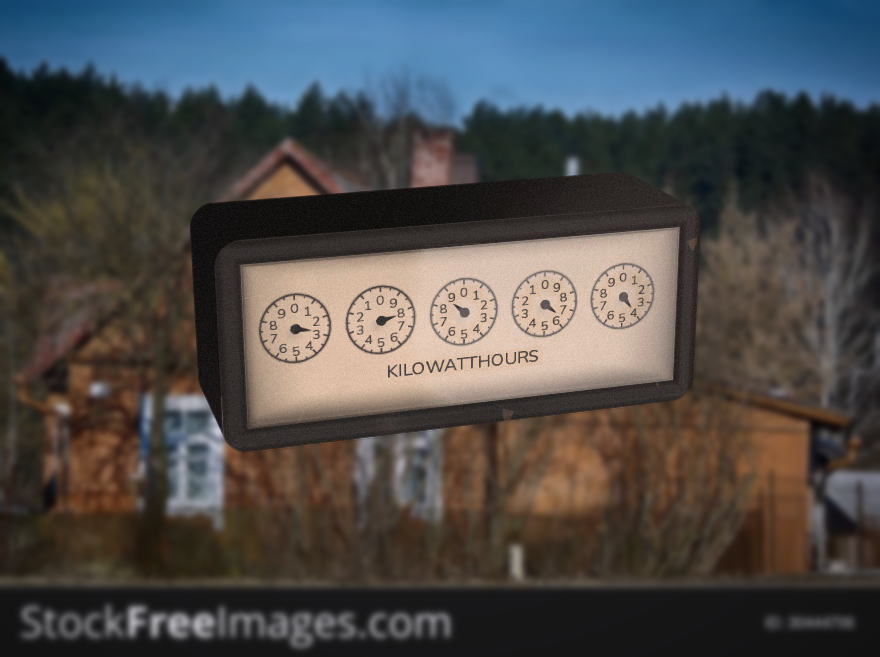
27864kWh
